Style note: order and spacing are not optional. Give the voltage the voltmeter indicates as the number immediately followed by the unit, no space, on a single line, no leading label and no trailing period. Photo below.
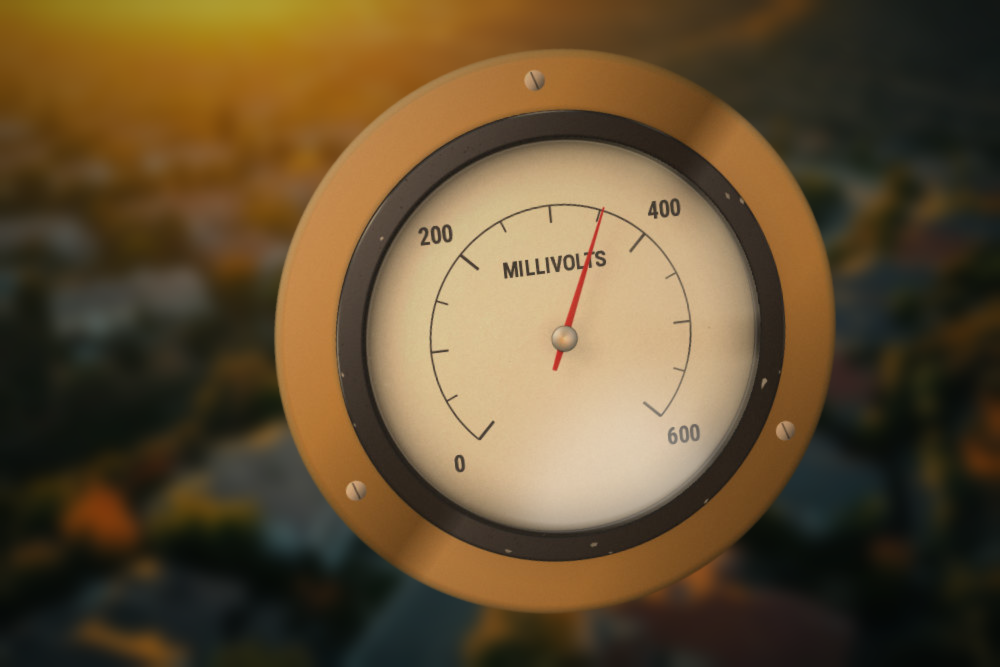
350mV
